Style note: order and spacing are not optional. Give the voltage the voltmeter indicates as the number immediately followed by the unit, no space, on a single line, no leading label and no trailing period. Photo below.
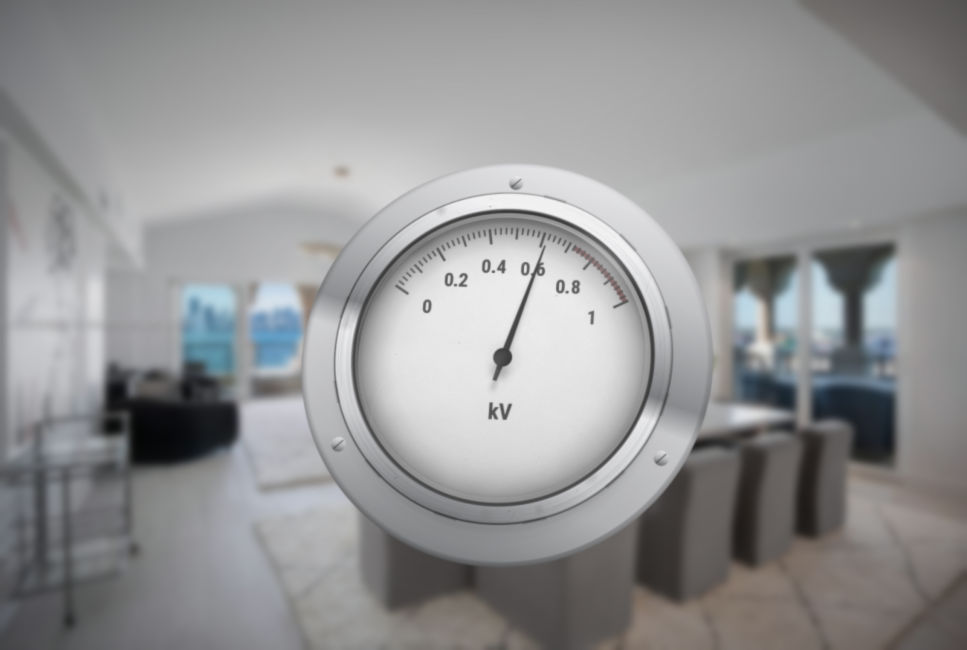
0.62kV
